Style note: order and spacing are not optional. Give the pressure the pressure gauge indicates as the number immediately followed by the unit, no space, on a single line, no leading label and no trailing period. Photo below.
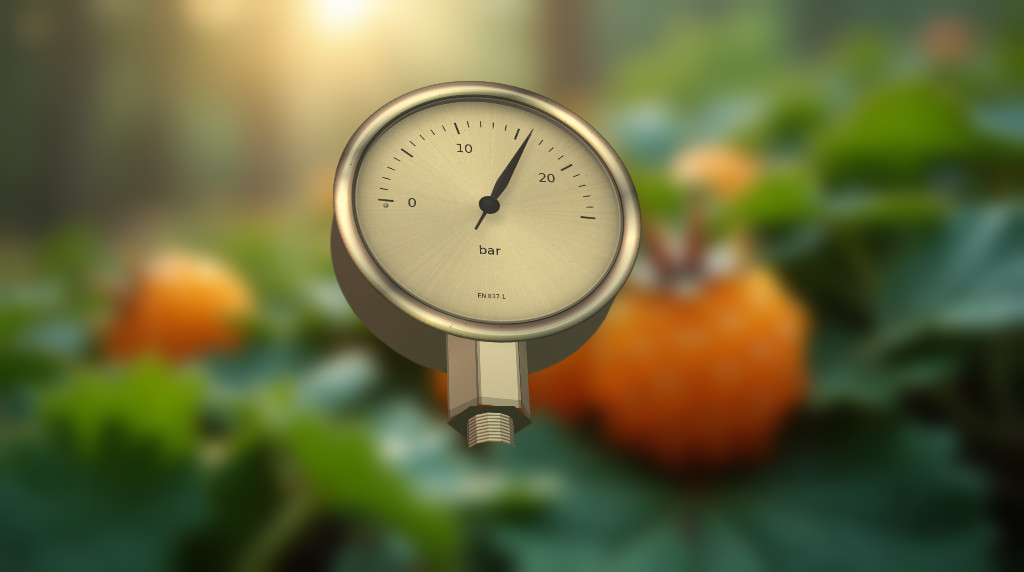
16bar
